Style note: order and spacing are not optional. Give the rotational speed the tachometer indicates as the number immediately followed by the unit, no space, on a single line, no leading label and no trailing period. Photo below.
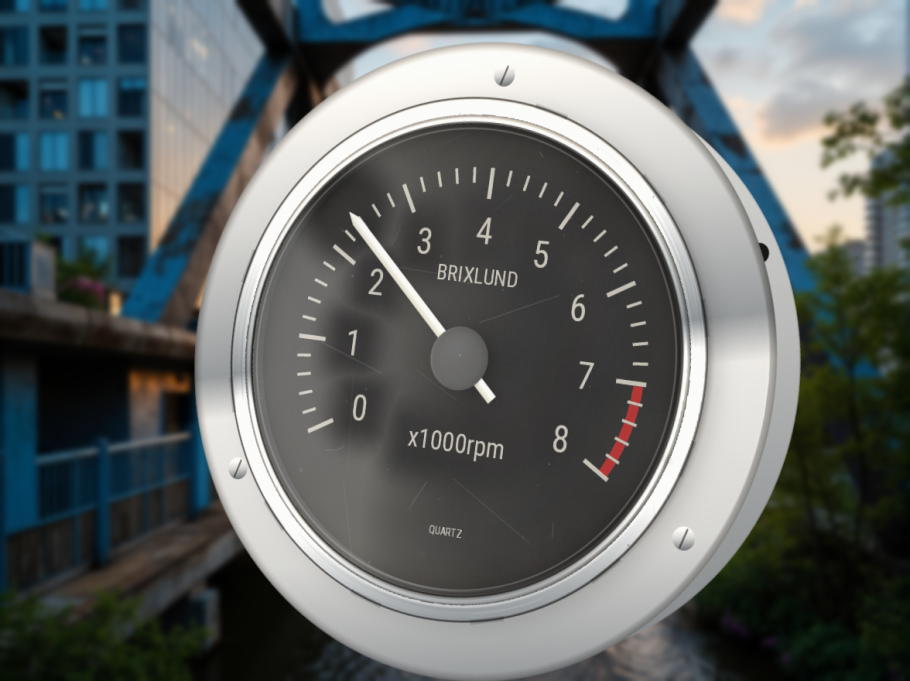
2400rpm
